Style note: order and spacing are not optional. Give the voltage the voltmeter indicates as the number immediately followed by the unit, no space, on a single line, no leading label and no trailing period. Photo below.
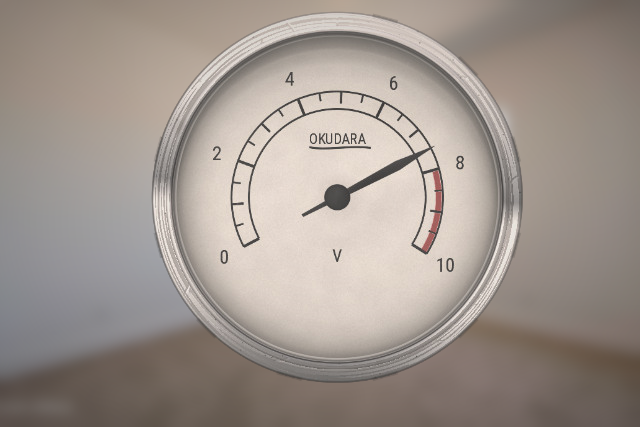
7.5V
